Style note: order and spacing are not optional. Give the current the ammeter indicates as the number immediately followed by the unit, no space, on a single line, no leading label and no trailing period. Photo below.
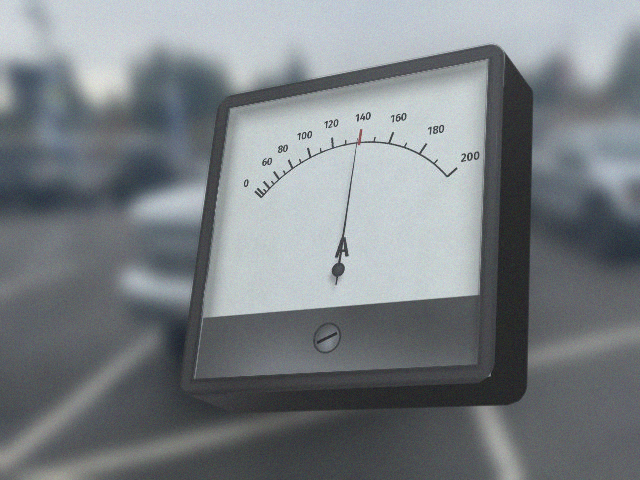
140A
